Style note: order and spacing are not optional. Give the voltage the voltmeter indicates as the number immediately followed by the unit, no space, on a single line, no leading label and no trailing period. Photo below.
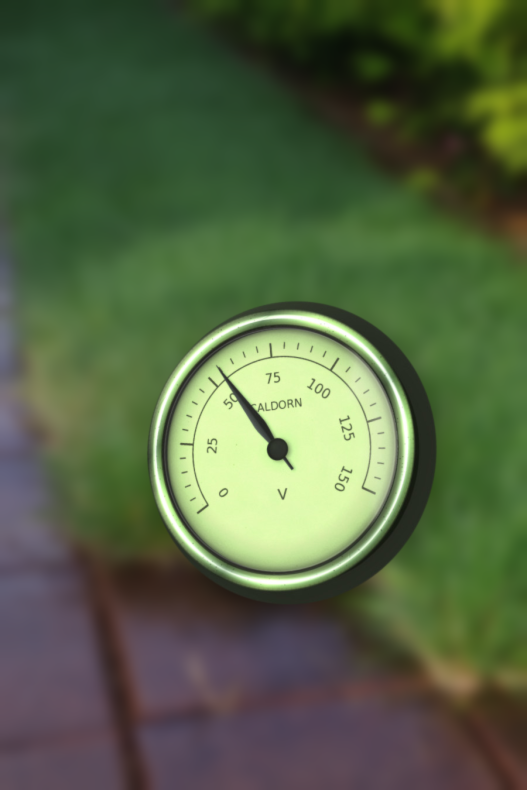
55V
